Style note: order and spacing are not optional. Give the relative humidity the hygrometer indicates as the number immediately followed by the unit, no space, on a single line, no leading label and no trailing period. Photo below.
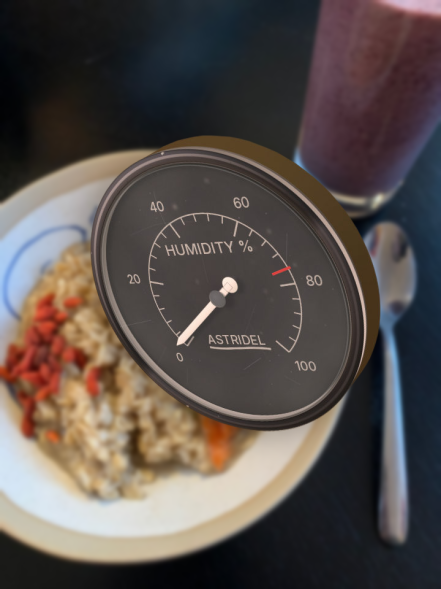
2%
